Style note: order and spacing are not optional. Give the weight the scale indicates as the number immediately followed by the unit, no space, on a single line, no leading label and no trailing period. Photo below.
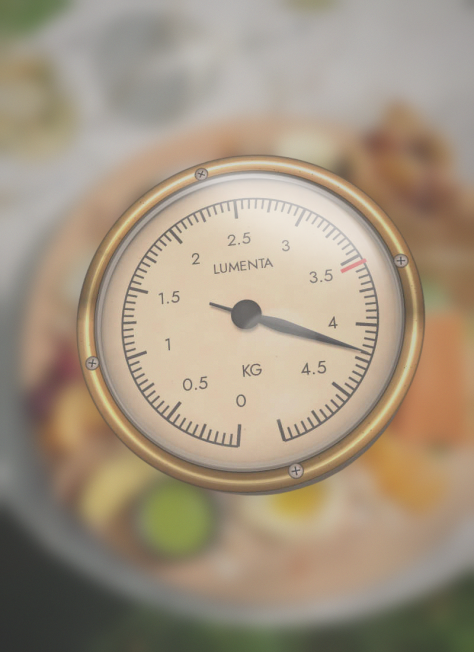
4.2kg
